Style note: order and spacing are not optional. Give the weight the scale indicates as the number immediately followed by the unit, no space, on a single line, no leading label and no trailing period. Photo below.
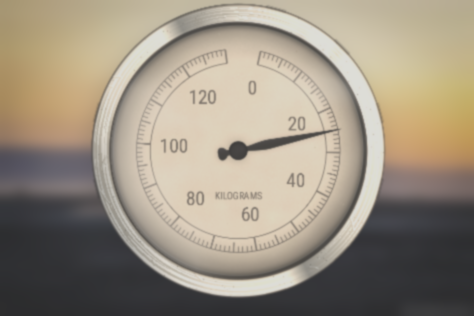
25kg
